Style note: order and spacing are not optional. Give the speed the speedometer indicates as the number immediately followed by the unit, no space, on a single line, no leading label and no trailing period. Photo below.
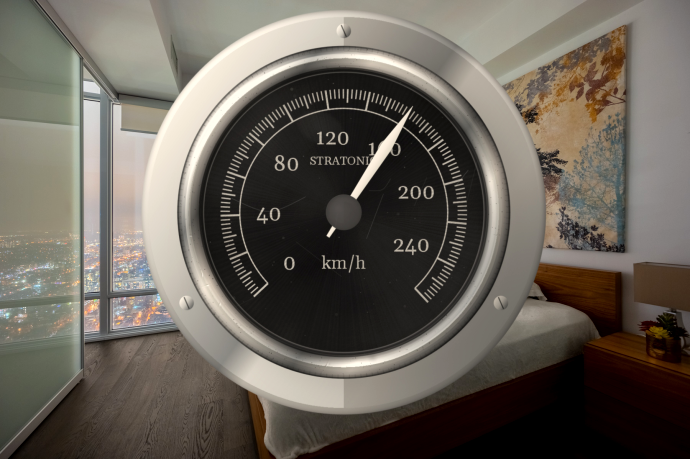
160km/h
